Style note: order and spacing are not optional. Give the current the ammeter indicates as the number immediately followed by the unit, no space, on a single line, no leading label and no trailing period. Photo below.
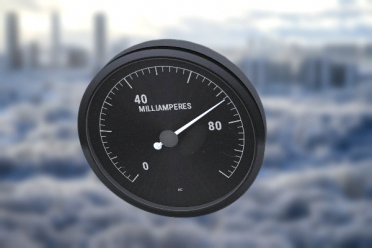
72mA
